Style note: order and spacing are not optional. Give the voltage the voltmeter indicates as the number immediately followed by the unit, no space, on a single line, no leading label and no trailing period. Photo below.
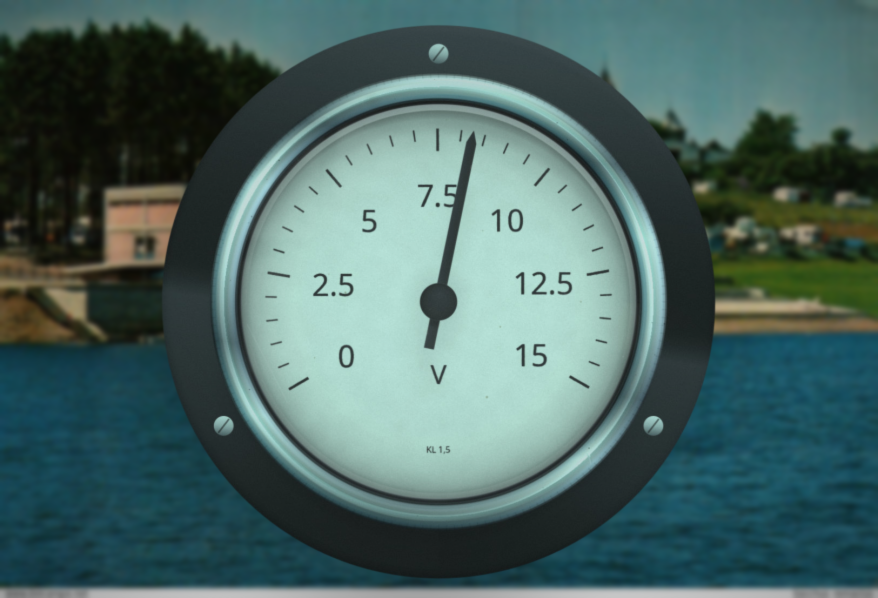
8.25V
